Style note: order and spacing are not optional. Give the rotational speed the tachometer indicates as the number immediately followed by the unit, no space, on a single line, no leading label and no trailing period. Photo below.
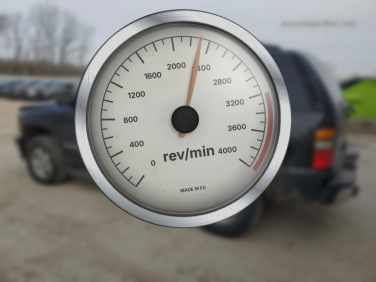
2300rpm
